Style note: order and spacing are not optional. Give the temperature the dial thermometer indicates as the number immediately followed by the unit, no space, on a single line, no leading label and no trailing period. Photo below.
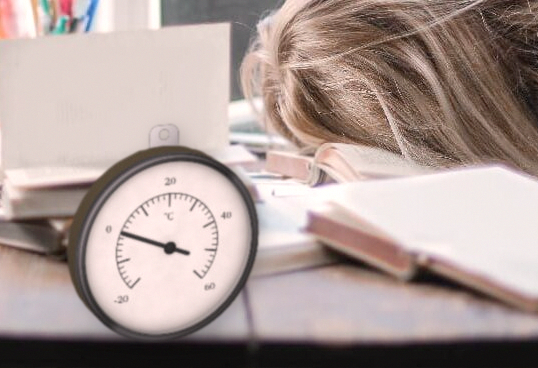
0°C
